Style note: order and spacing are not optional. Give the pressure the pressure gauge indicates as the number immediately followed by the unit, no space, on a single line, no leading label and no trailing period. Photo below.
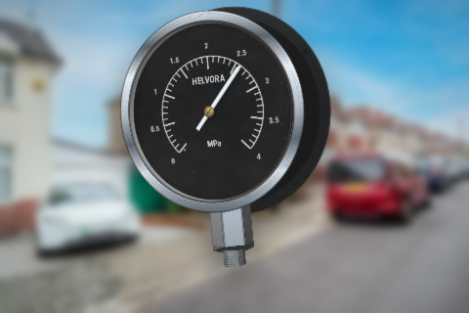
2.6MPa
